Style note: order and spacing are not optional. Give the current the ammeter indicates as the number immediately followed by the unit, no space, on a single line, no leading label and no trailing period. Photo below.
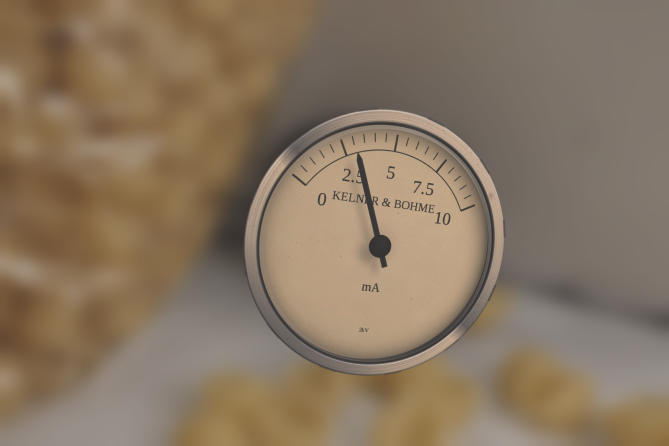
3mA
